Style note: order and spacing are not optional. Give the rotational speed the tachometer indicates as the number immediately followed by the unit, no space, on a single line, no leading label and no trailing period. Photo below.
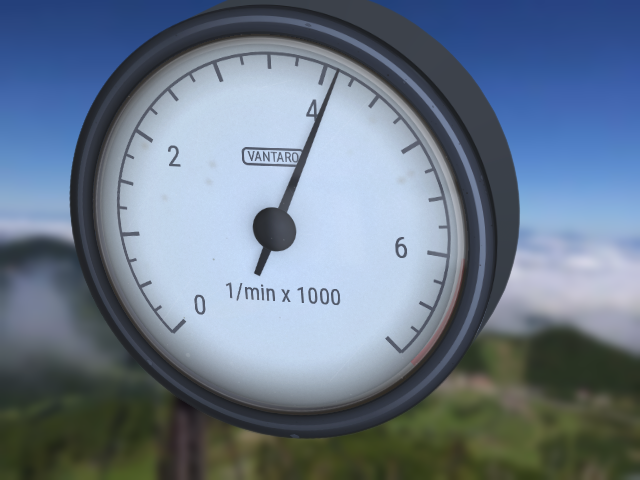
4125rpm
